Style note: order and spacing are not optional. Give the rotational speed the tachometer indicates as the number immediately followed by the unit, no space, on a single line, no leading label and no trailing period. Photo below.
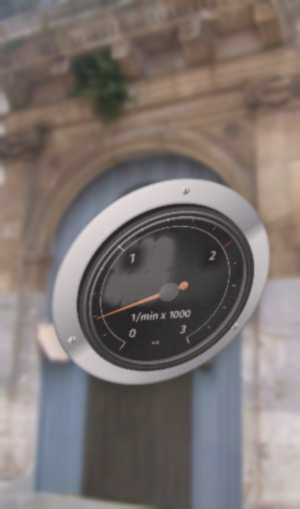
400rpm
